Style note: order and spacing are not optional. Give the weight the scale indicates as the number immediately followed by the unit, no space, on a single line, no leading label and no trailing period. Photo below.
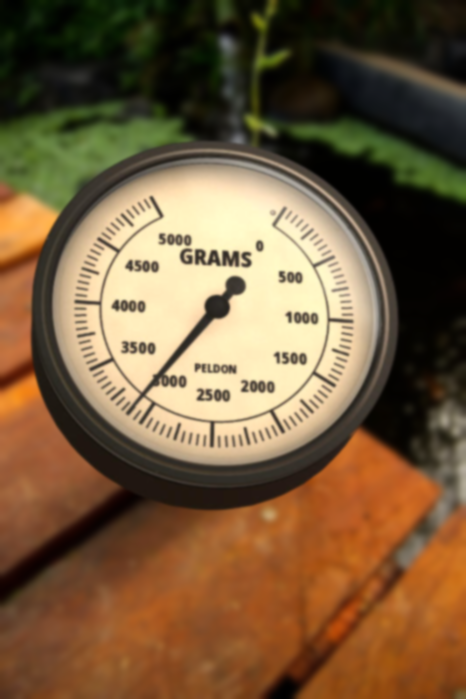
3100g
